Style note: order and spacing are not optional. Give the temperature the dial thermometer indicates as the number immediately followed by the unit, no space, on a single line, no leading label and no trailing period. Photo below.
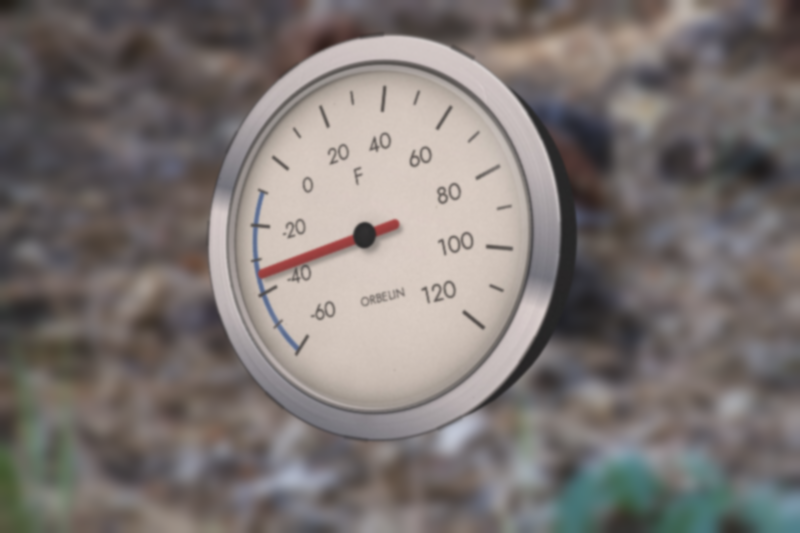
-35°F
